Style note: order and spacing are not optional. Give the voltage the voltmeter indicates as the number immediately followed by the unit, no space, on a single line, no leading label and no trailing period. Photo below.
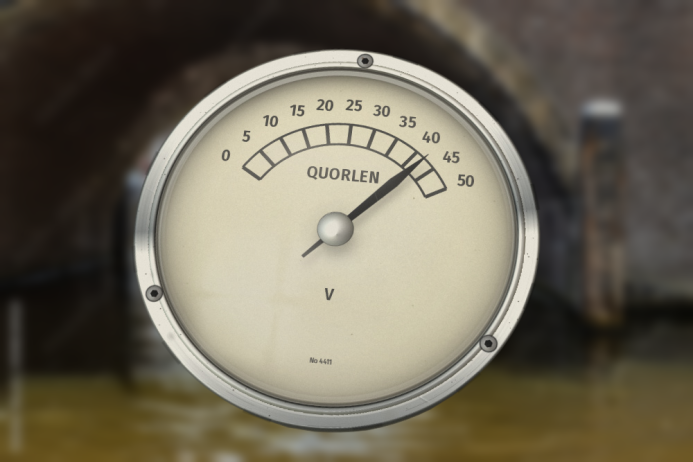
42.5V
